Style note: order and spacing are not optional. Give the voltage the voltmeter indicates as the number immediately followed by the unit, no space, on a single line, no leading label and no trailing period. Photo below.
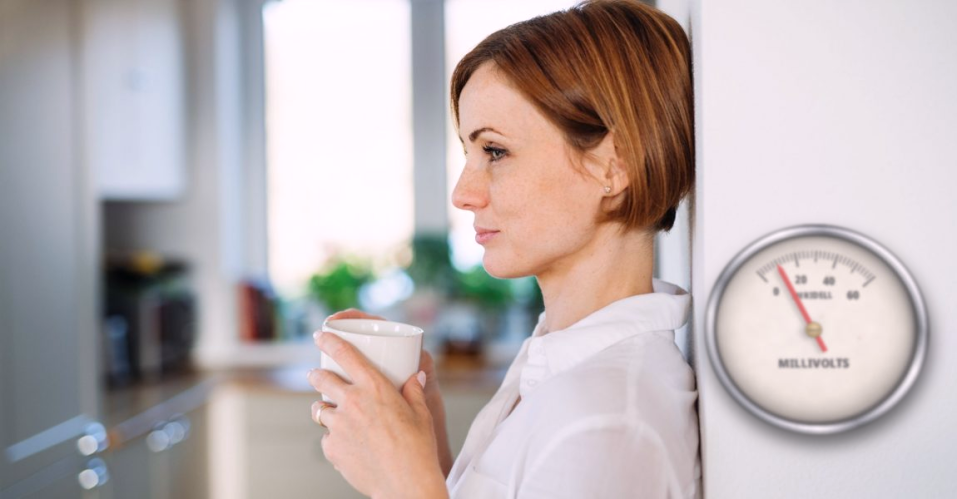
10mV
